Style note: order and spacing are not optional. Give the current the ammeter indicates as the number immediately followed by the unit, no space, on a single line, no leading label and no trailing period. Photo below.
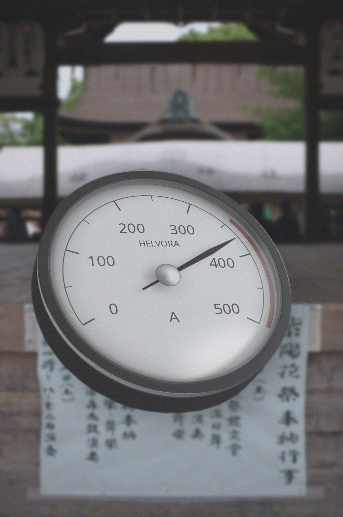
375A
